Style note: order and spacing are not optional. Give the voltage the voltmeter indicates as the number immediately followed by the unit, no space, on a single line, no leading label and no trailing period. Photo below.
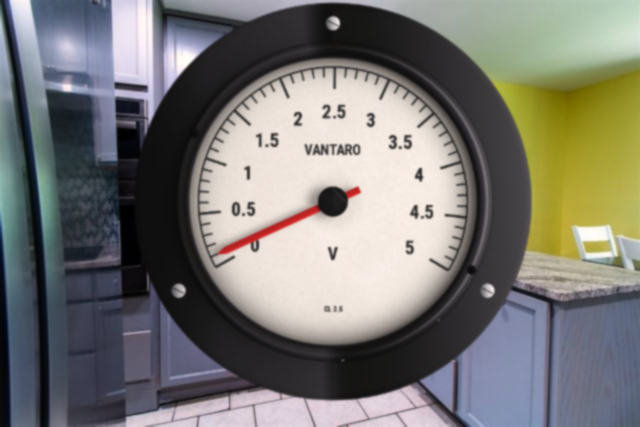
0.1V
